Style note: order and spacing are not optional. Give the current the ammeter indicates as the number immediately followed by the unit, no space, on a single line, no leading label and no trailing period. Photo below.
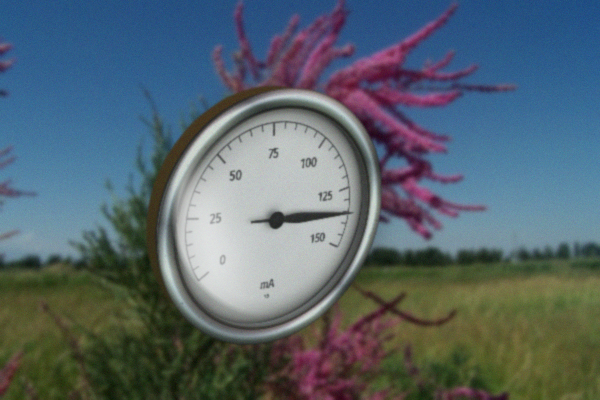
135mA
